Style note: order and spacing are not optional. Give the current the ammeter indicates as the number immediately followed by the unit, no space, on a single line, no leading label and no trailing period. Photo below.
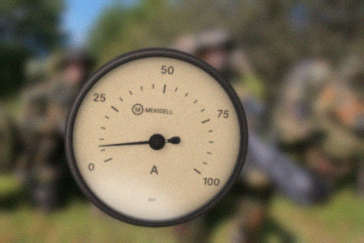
7.5A
